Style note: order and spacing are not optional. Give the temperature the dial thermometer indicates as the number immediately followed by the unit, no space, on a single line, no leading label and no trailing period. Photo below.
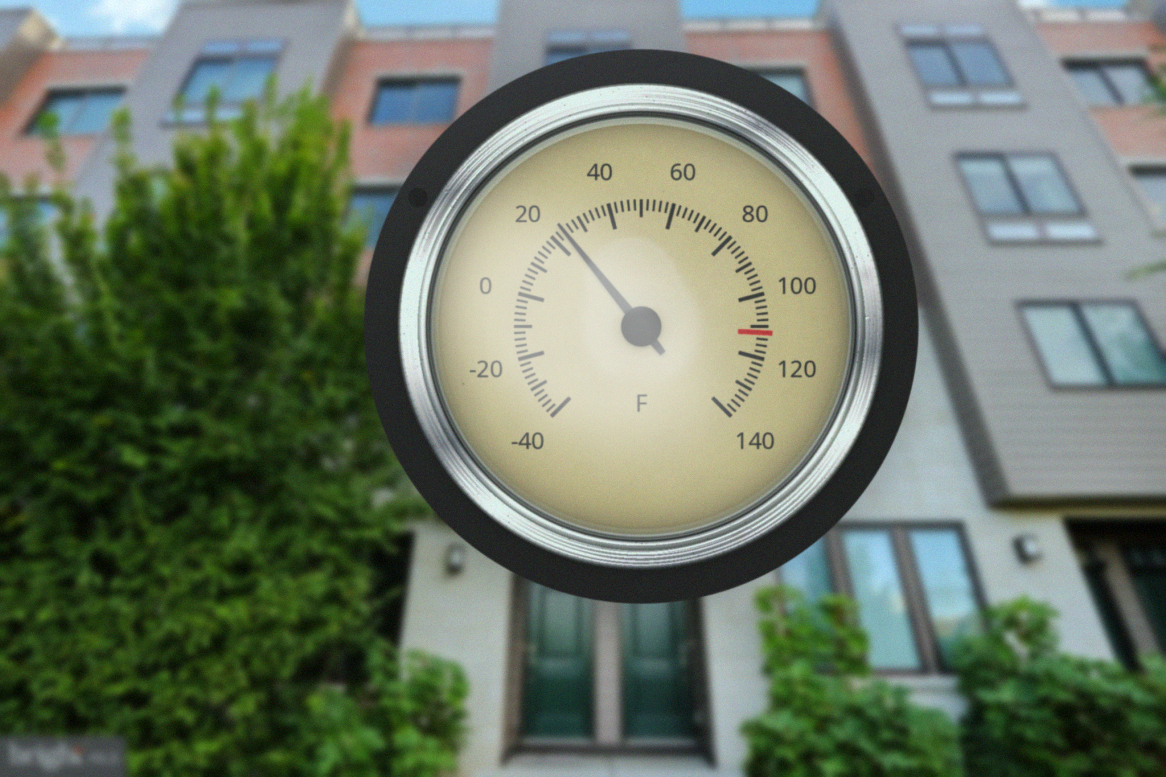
24°F
